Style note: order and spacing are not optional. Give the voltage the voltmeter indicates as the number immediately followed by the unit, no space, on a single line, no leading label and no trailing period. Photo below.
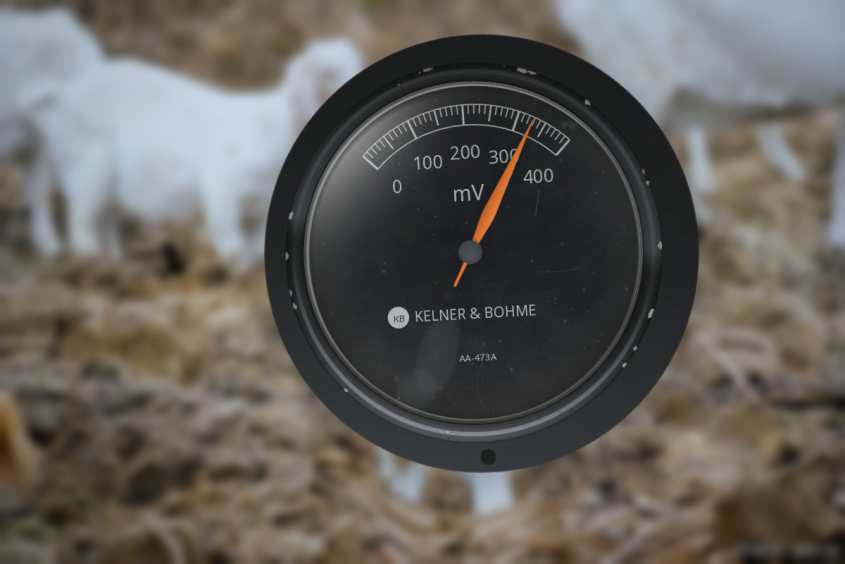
330mV
